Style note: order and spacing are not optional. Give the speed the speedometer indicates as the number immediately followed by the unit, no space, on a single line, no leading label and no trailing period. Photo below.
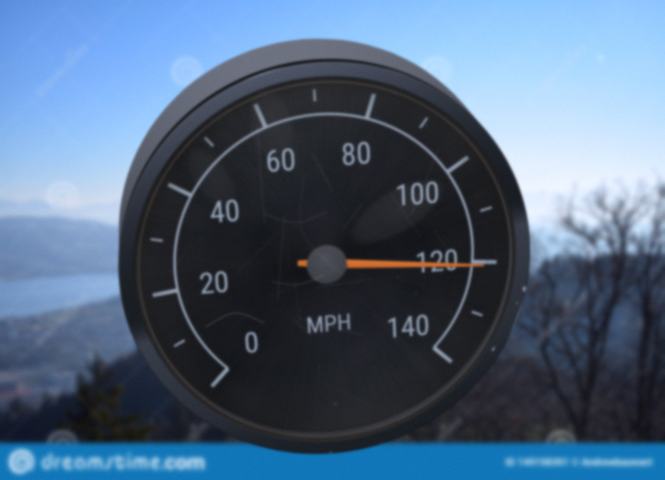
120mph
